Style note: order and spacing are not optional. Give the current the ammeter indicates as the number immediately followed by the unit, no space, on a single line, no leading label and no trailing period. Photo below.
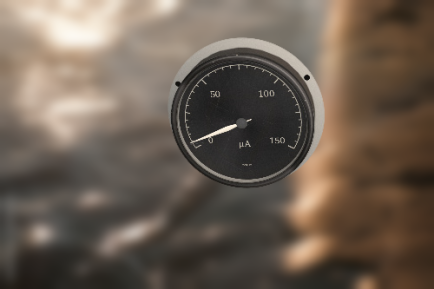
5µA
